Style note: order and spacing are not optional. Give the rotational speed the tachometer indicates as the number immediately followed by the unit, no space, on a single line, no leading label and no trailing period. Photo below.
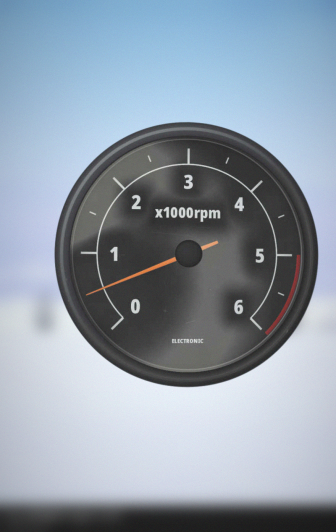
500rpm
